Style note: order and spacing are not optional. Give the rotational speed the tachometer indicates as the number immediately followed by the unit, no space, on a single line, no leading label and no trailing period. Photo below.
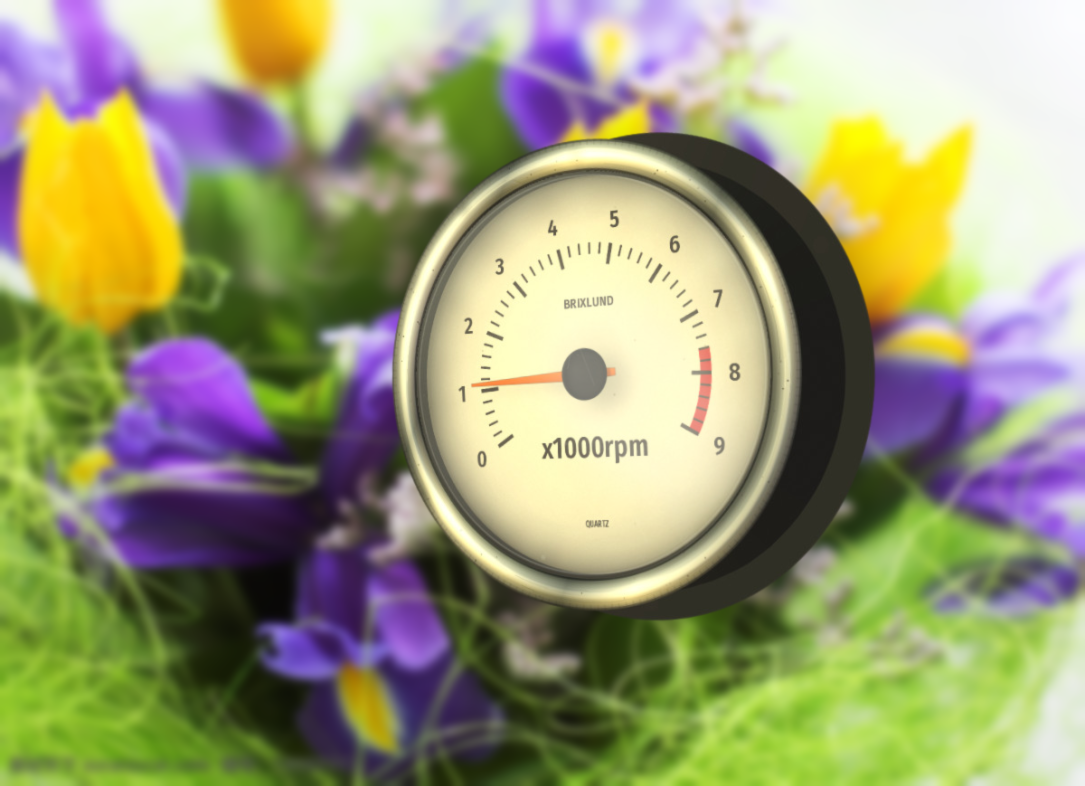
1100rpm
